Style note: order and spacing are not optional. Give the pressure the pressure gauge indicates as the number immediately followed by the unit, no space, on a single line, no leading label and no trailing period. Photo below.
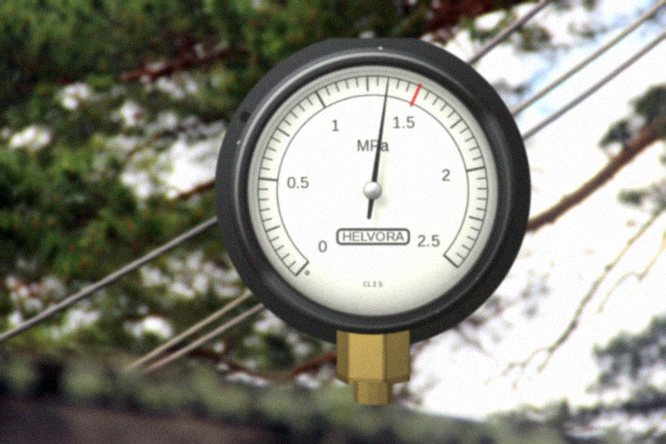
1.35MPa
